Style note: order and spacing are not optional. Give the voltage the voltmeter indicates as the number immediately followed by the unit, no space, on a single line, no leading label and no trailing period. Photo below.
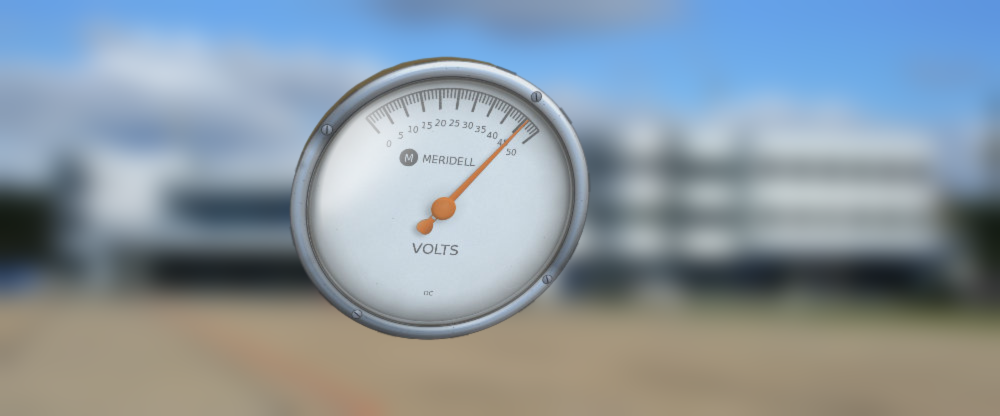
45V
